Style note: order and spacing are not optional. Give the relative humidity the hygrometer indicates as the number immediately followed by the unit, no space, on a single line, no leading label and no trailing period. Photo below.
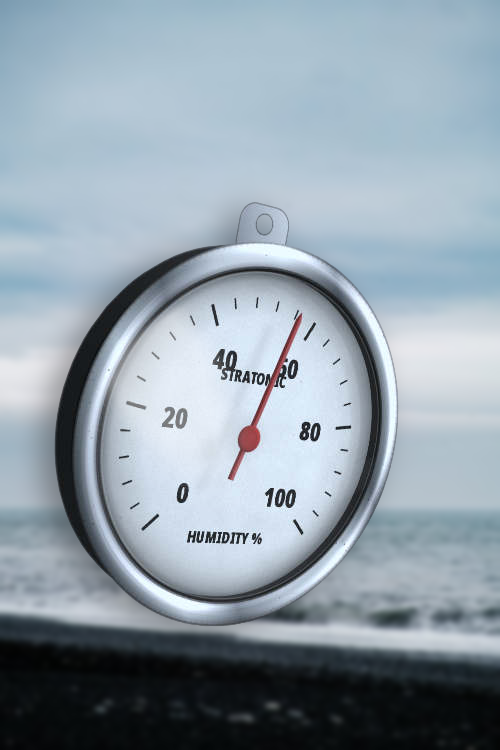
56%
